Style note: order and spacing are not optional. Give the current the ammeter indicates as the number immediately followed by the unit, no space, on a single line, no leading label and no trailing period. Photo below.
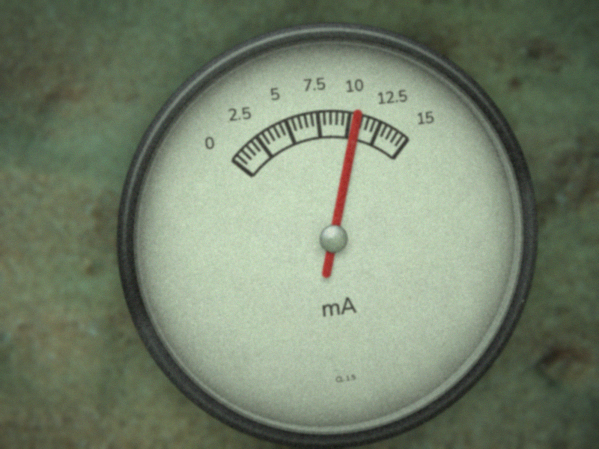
10.5mA
